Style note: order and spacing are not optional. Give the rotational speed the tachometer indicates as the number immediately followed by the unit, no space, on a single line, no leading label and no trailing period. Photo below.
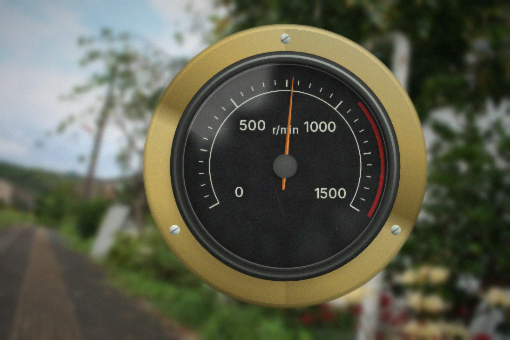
775rpm
